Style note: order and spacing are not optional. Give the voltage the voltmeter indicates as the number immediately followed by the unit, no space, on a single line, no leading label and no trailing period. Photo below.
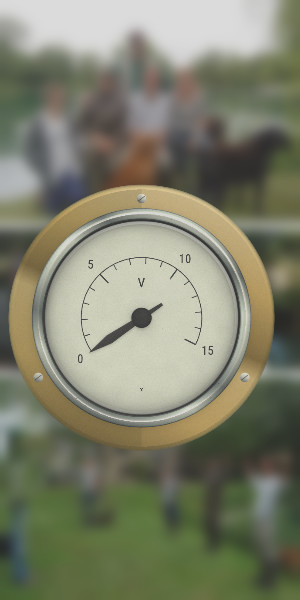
0V
